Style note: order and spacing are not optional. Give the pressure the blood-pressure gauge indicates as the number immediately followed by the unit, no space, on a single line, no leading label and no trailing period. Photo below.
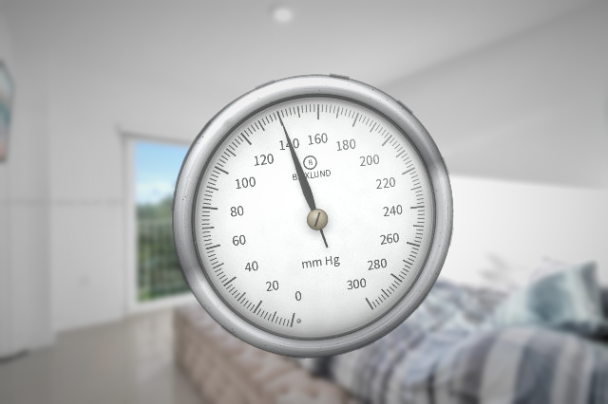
140mmHg
